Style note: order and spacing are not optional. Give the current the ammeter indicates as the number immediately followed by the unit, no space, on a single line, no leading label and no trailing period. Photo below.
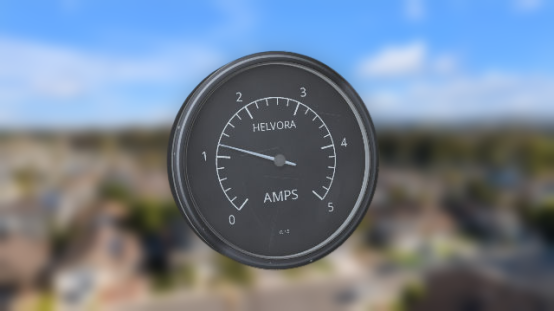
1.2A
